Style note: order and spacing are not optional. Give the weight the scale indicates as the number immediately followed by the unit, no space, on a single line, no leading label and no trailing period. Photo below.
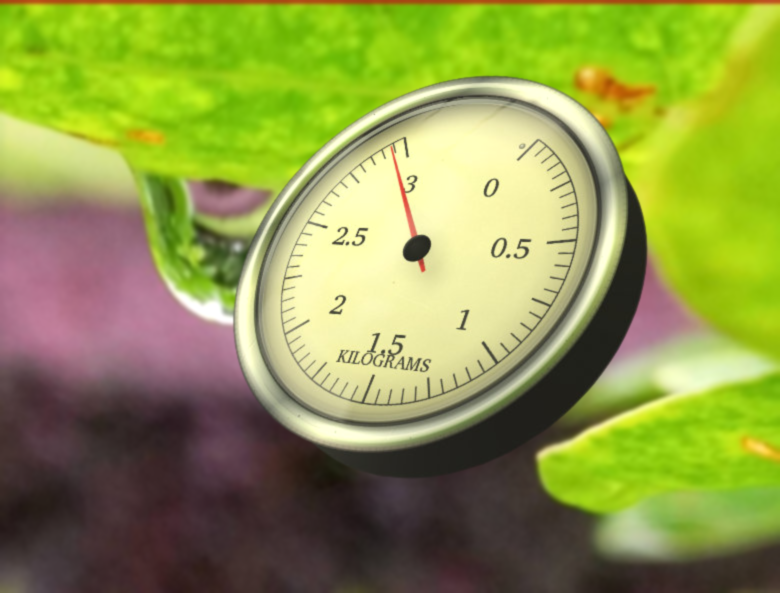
2.95kg
